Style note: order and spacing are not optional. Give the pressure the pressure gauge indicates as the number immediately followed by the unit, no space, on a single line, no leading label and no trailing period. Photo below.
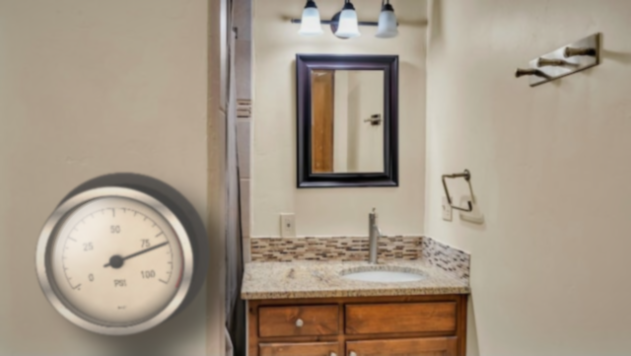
80psi
